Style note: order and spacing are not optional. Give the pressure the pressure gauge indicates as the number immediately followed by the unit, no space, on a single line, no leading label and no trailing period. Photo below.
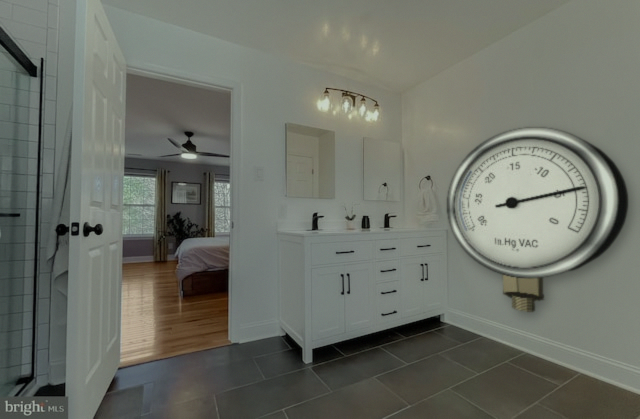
-5inHg
